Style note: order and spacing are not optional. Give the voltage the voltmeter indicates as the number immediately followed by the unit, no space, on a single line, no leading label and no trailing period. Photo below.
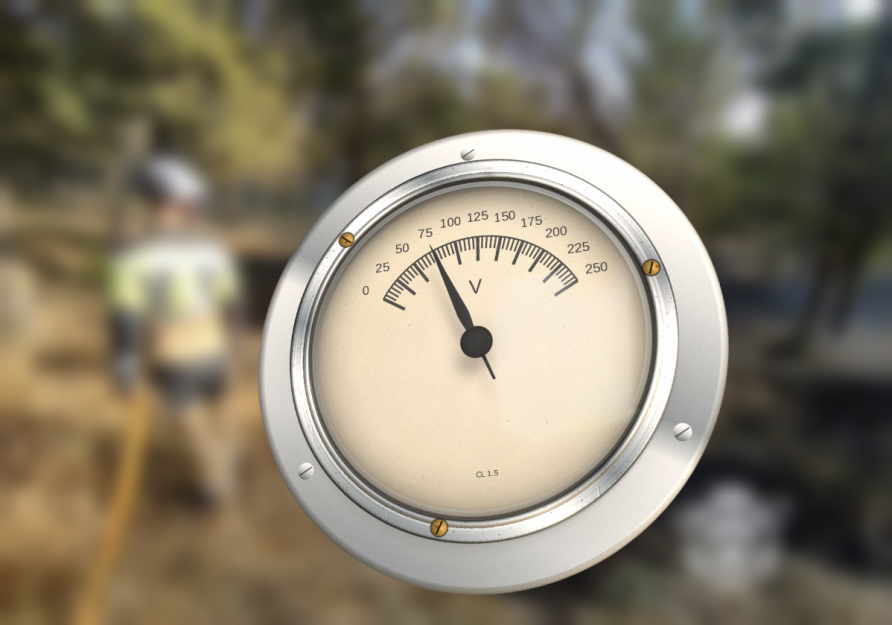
75V
